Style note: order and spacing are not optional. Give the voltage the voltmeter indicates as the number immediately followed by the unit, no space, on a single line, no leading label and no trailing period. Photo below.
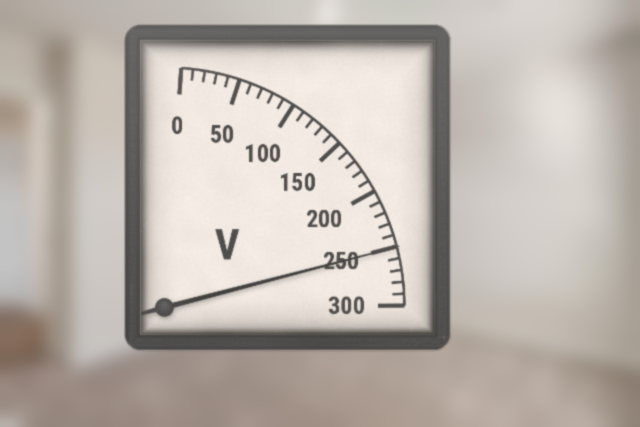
250V
